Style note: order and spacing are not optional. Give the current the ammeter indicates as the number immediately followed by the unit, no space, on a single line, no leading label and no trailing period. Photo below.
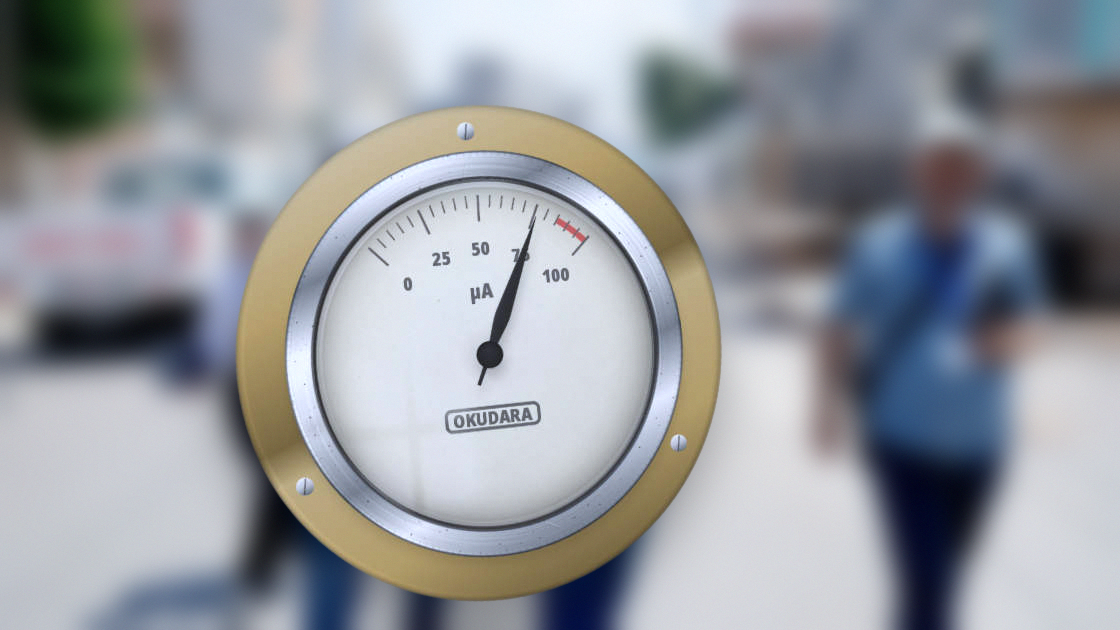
75µA
